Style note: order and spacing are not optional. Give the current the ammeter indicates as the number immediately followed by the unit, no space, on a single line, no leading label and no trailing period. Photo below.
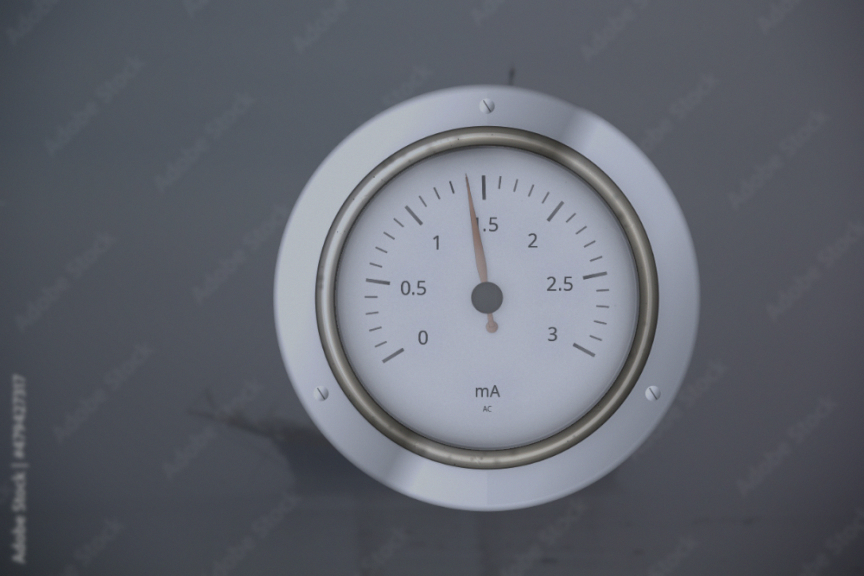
1.4mA
